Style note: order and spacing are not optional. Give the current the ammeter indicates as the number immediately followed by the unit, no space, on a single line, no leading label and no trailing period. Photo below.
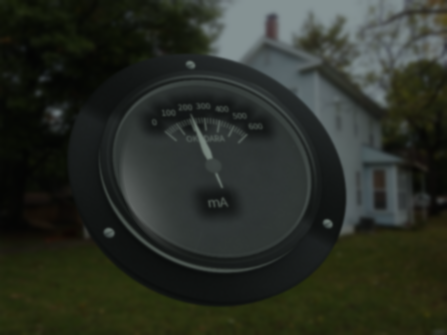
200mA
